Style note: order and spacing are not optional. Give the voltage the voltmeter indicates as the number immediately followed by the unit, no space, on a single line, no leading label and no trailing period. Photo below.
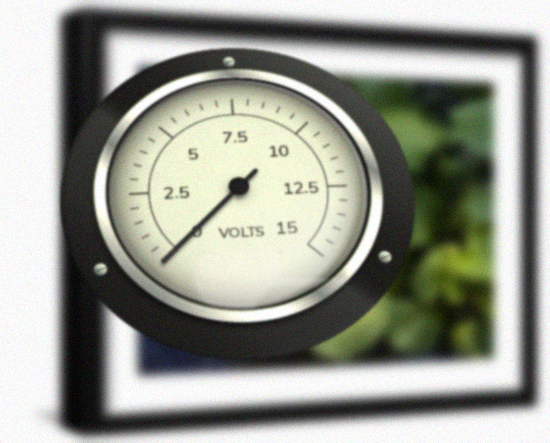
0V
